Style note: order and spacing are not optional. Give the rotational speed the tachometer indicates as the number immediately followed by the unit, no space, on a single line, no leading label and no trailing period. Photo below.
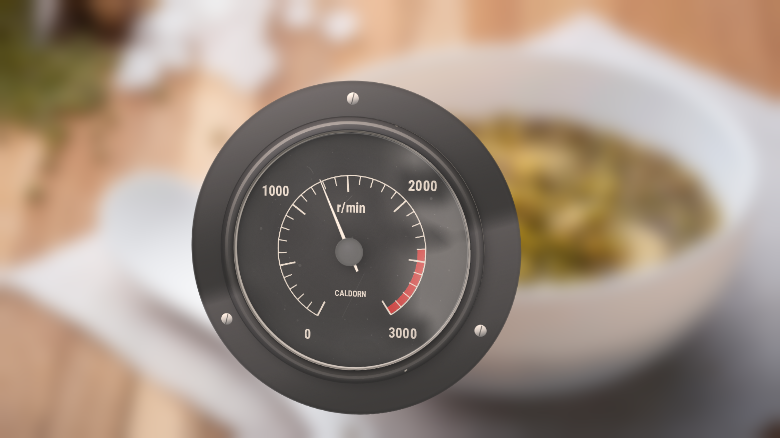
1300rpm
